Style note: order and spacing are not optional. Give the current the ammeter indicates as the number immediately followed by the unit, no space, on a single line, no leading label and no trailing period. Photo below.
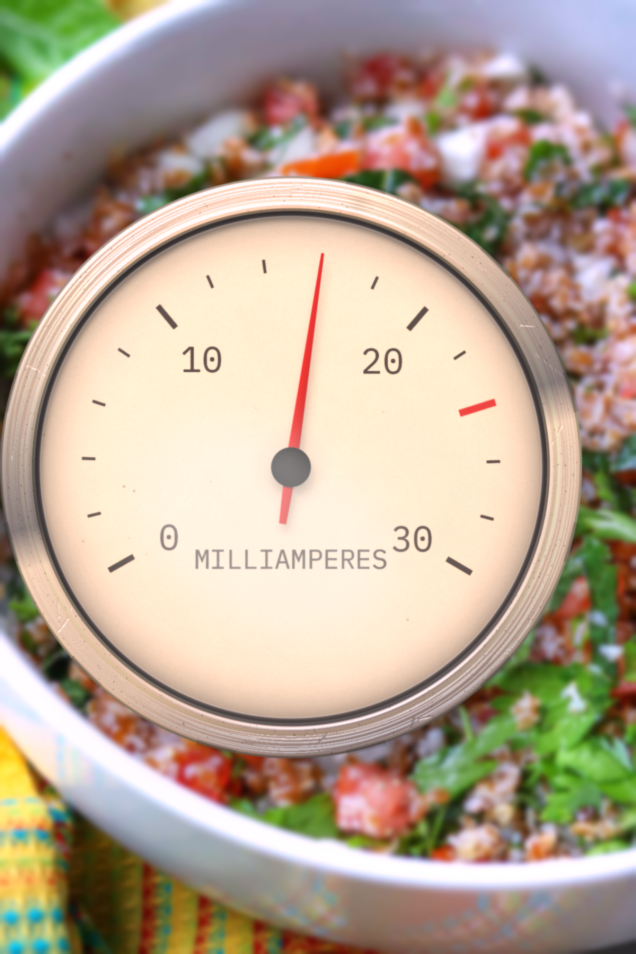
16mA
